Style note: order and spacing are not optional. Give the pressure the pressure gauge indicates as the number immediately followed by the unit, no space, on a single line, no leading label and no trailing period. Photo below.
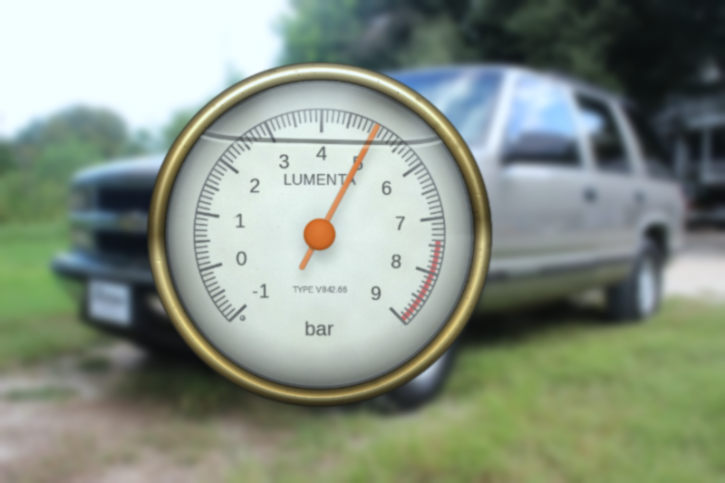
5bar
